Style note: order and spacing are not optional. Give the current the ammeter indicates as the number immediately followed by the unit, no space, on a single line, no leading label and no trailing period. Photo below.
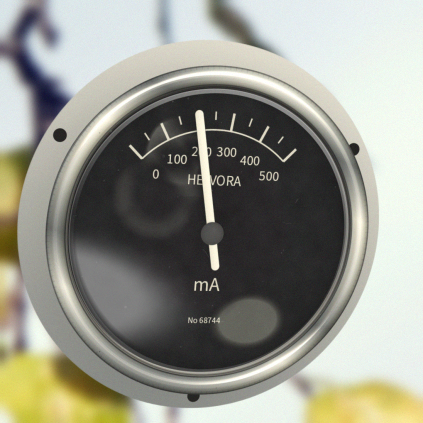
200mA
